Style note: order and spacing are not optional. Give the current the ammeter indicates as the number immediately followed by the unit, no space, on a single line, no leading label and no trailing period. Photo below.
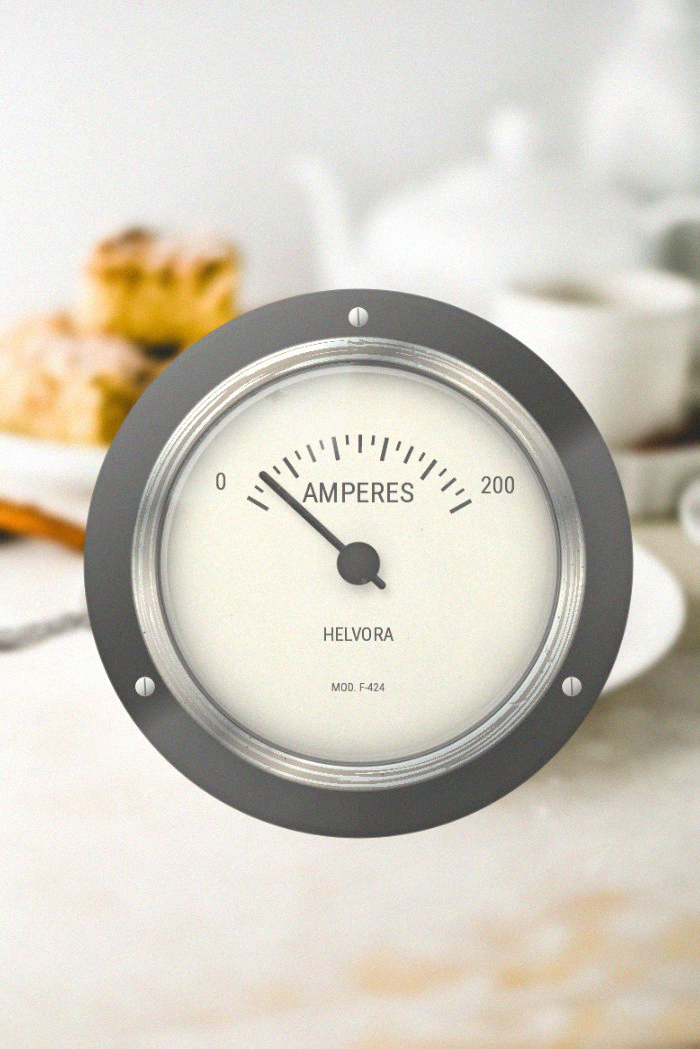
20A
